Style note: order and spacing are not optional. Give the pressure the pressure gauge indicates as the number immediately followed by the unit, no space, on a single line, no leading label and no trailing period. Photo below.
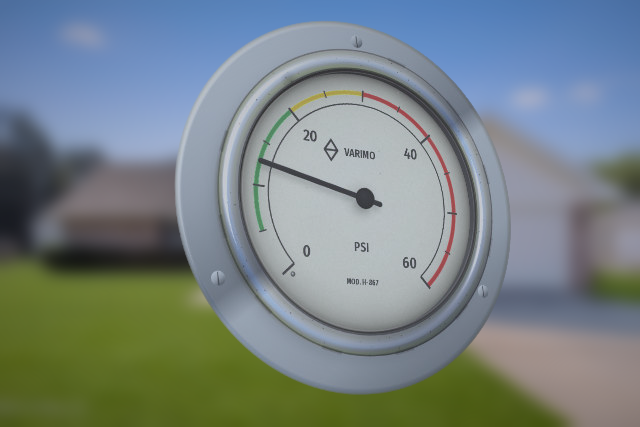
12.5psi
